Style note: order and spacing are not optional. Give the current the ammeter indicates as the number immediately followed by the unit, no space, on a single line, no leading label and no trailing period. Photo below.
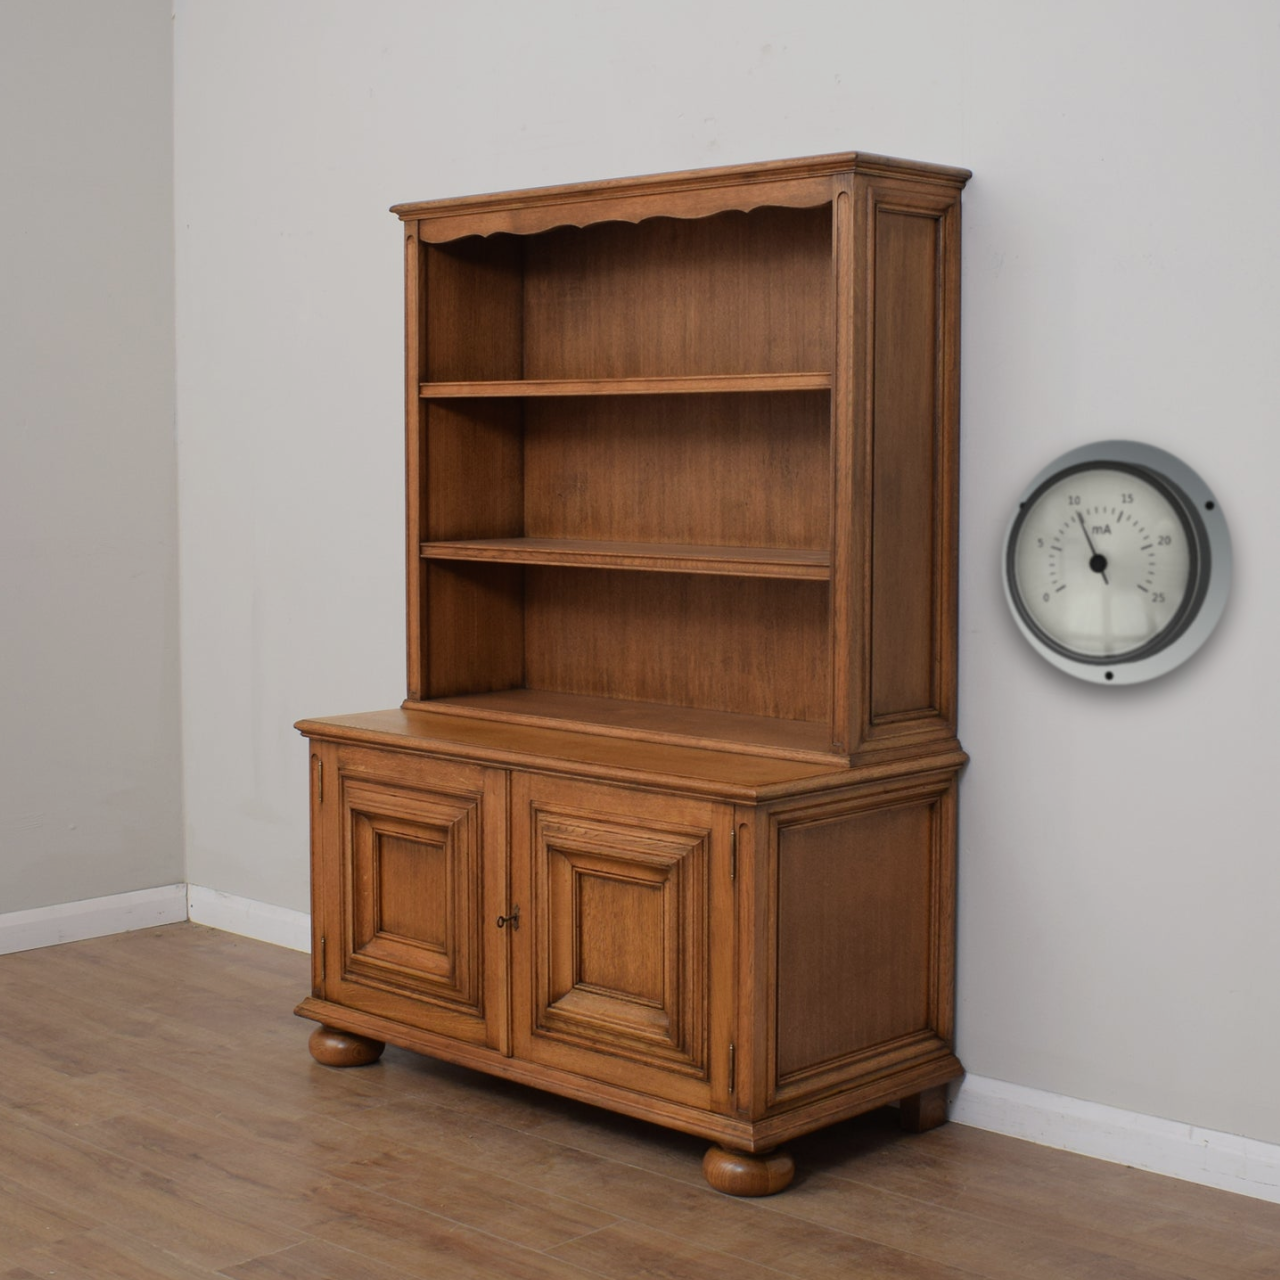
10mA
